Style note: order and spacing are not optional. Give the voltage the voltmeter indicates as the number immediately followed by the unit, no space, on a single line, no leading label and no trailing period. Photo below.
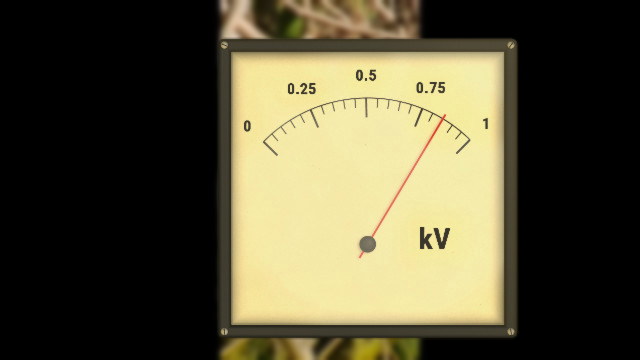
0.85kV
